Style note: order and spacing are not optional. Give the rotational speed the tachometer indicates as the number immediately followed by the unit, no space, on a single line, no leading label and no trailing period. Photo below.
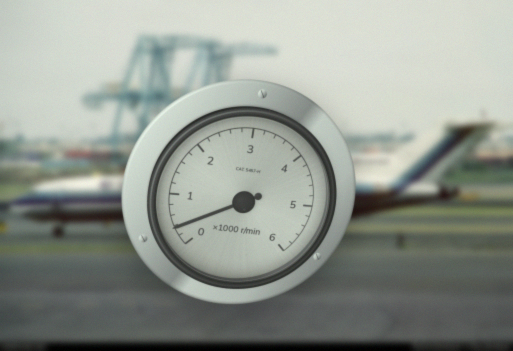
400rpm
